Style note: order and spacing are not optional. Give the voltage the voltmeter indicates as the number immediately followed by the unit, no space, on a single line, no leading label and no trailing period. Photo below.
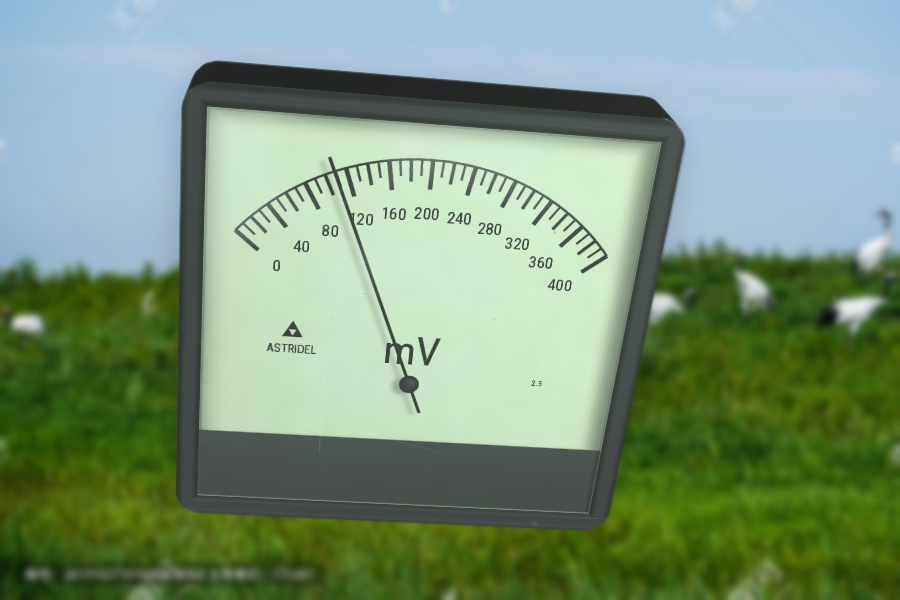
110mV
